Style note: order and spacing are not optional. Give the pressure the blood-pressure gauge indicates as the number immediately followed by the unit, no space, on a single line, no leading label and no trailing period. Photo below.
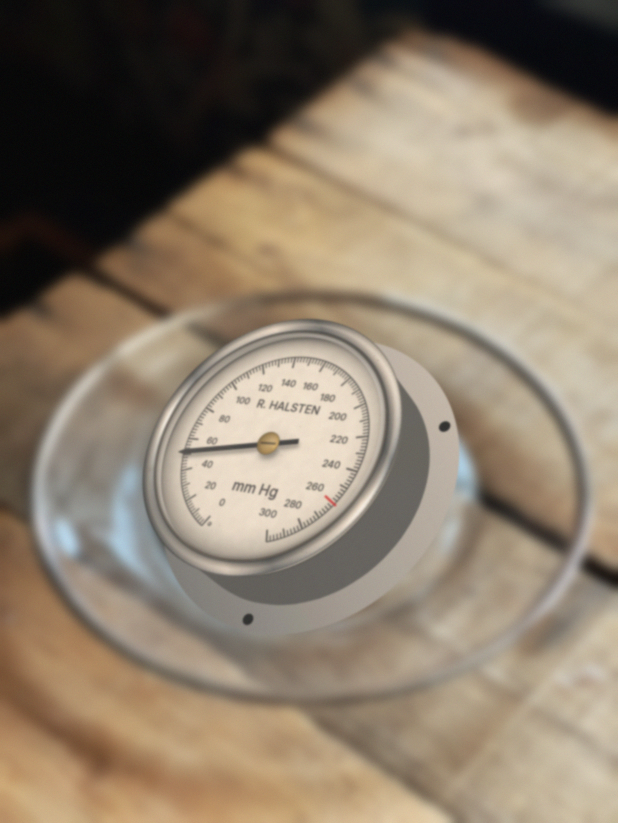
50mmHg
